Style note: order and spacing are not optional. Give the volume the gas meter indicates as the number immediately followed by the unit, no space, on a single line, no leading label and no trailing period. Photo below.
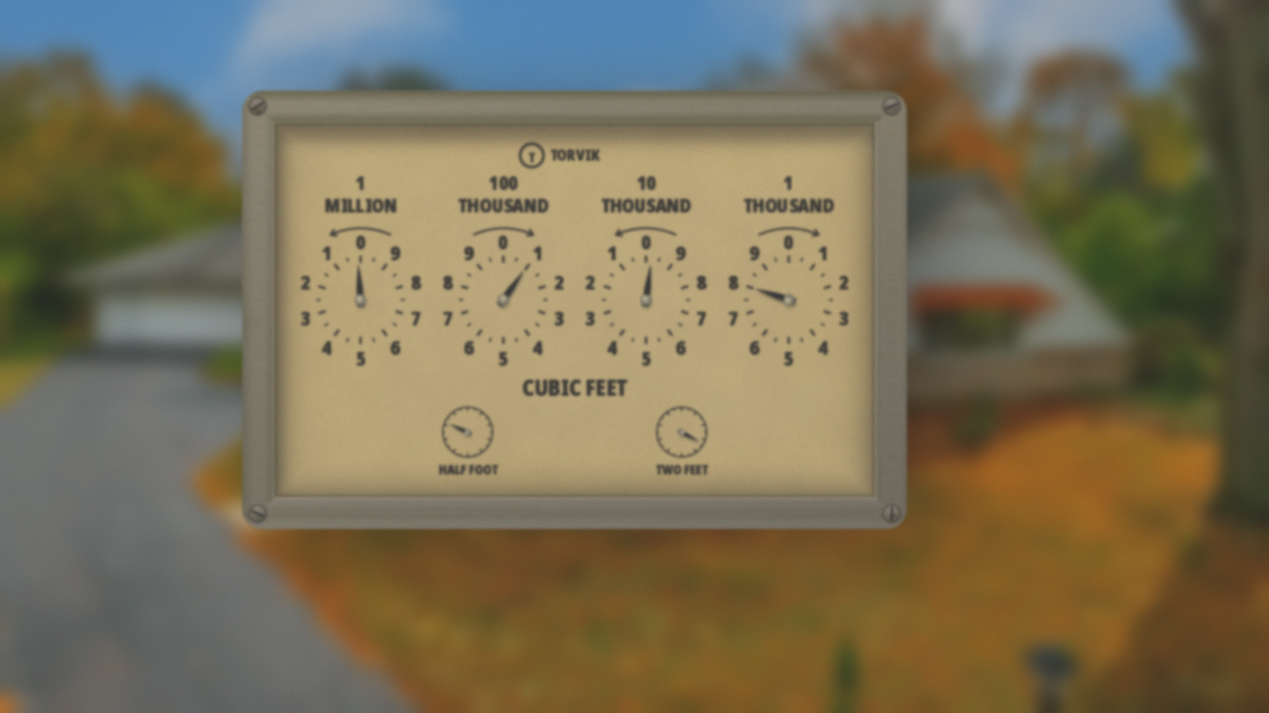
9800ft³
